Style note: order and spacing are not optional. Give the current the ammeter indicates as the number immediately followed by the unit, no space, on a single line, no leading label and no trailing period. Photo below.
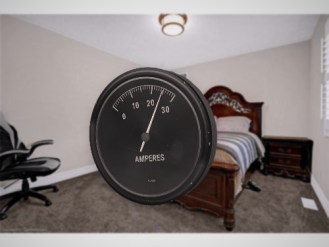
25A
